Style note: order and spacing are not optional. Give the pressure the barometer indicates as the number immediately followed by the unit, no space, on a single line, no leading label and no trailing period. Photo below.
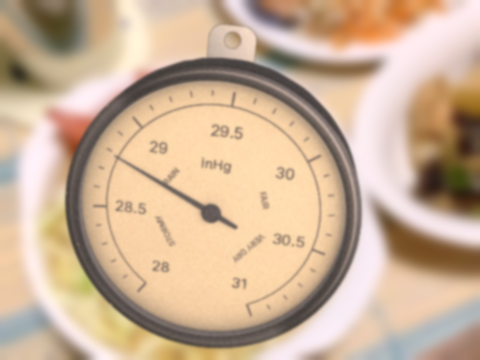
28.8inHg
